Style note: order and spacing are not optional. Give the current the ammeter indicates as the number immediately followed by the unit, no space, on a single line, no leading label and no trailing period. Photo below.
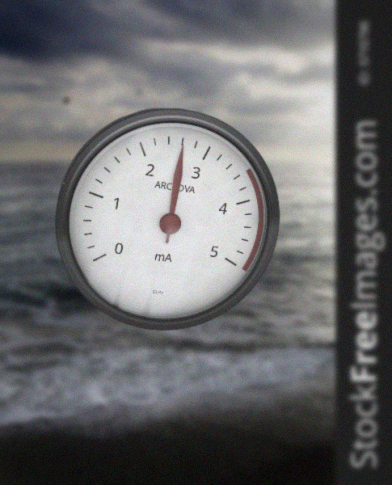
2.6mA
